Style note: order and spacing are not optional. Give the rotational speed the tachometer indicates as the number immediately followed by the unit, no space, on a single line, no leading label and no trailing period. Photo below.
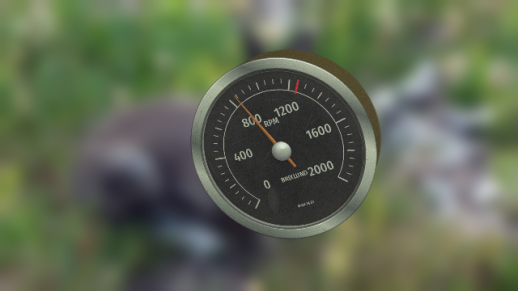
850rpm
